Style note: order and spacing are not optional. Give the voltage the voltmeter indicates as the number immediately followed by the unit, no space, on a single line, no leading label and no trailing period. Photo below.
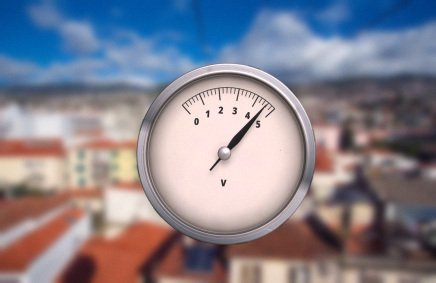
4.6V
